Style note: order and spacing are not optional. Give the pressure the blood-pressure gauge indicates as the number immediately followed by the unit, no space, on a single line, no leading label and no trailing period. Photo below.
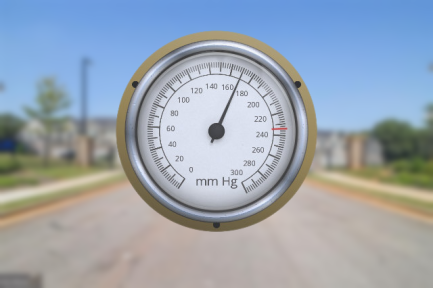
170mmHg
